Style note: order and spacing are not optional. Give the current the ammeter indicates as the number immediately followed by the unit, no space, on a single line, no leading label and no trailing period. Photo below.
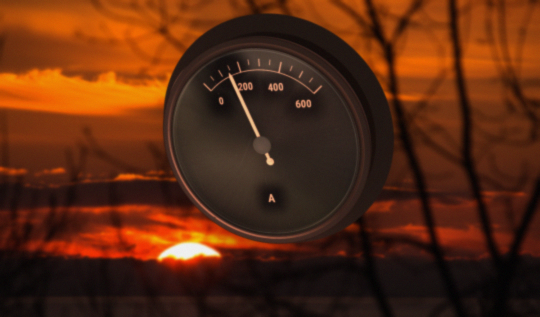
150A
